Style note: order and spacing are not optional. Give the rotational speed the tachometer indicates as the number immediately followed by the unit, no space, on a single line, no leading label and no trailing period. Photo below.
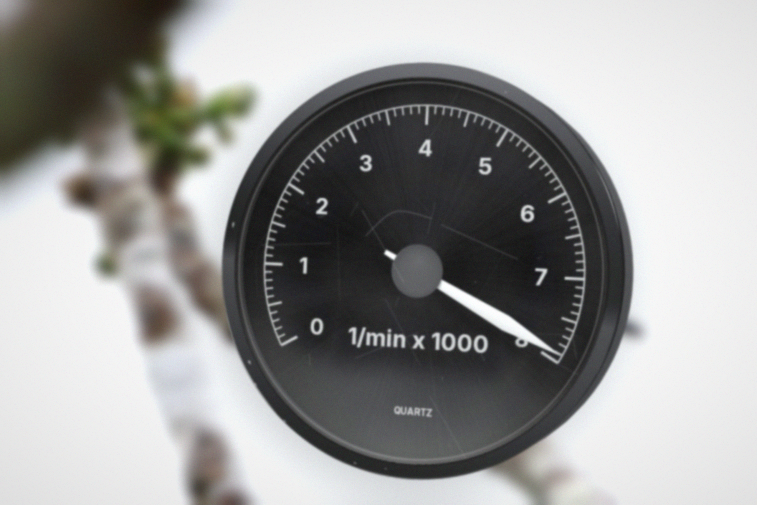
7900rpm
